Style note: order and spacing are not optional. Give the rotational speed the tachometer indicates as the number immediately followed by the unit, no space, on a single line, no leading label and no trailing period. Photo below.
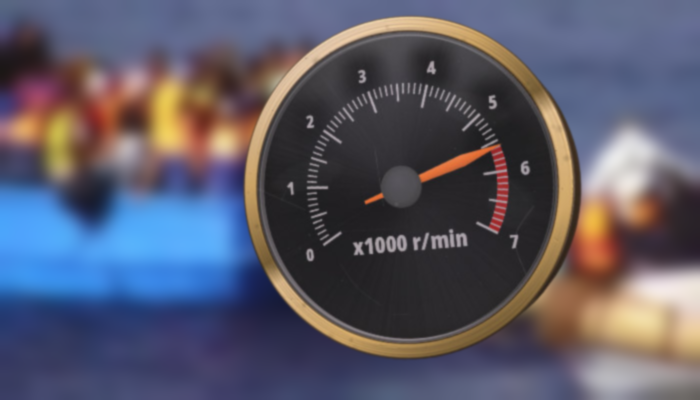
5600rpm
